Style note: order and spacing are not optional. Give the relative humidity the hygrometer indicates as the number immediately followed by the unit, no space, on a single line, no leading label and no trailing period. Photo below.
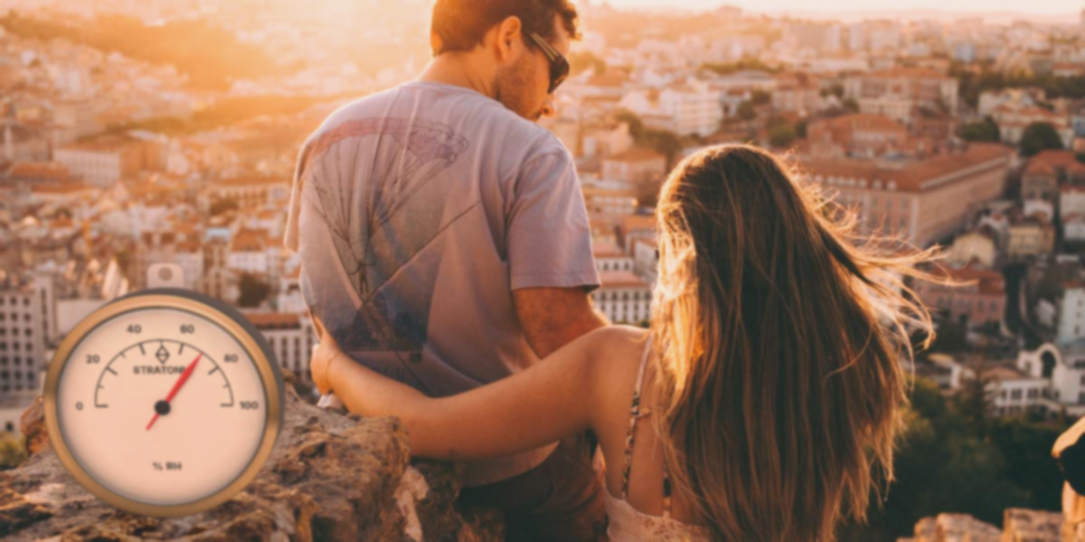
70%
